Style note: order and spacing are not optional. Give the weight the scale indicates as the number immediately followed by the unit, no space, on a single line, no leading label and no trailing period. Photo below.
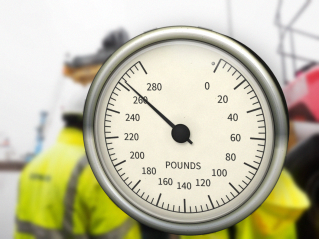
264lb
